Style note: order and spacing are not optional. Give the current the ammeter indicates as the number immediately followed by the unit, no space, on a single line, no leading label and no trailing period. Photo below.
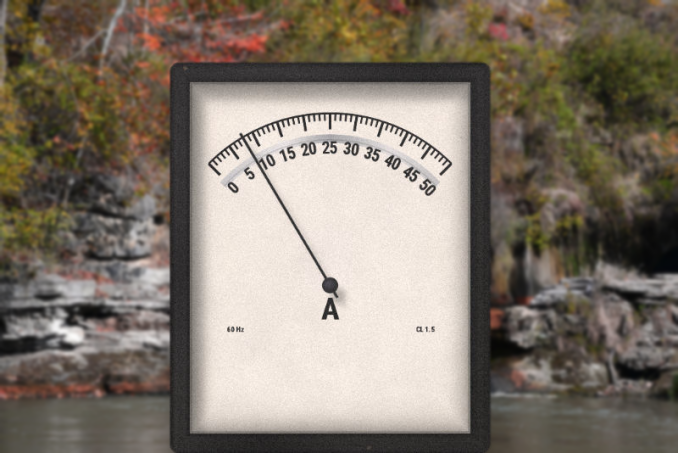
8A
